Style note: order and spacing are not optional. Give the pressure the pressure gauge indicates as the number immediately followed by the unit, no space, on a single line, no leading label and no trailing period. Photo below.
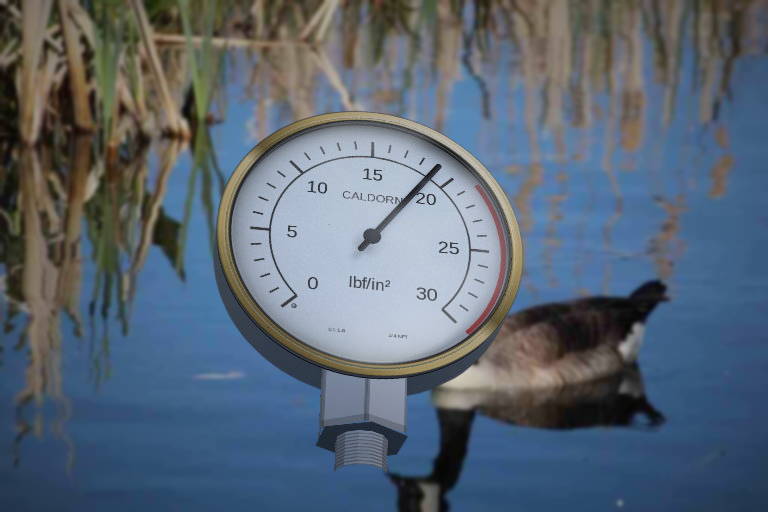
19psi
